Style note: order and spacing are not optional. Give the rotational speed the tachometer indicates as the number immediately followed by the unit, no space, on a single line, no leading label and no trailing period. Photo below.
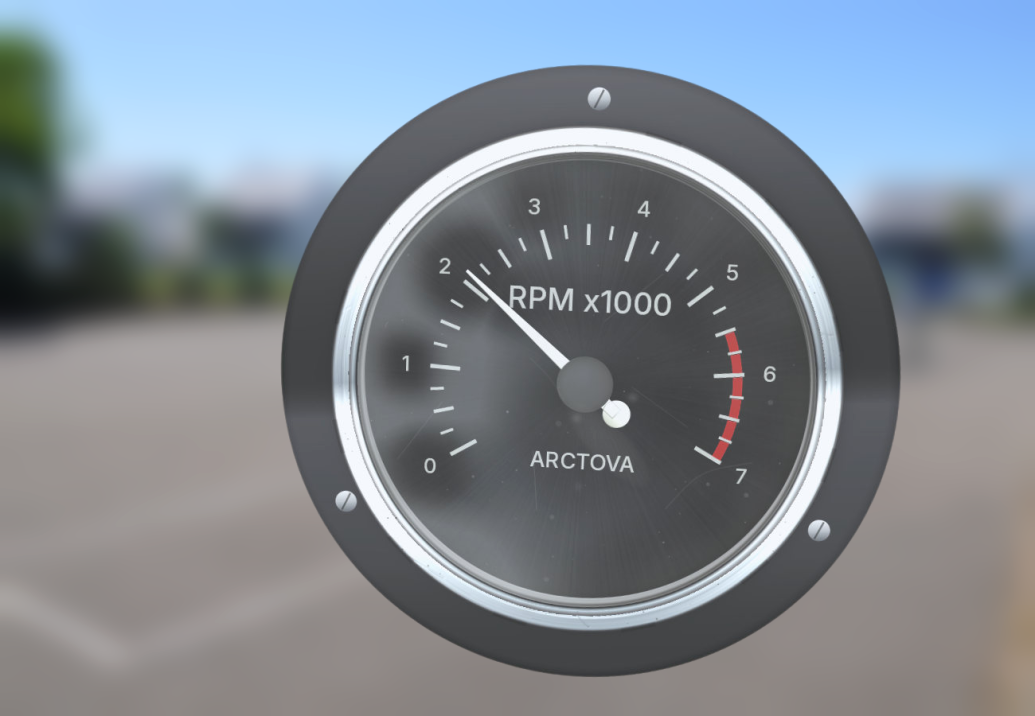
2125rpm
